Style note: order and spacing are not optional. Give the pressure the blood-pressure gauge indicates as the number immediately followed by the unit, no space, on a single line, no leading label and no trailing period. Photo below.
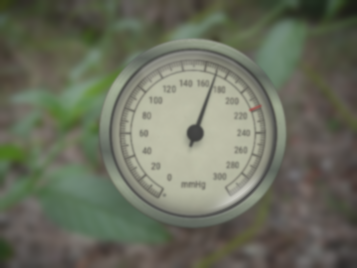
170mmHg
